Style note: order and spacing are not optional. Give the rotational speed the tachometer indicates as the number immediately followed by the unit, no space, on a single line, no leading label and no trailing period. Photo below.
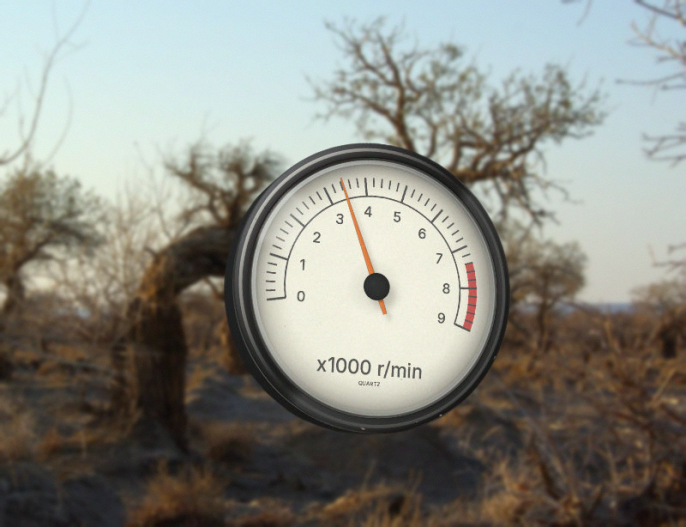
3400rpm
